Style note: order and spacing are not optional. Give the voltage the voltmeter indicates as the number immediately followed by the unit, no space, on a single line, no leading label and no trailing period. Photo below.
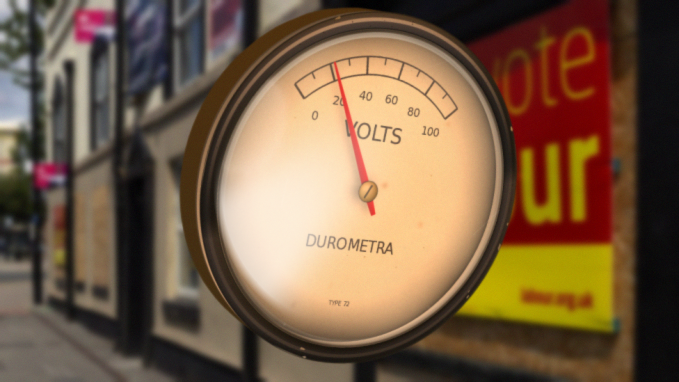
20V
